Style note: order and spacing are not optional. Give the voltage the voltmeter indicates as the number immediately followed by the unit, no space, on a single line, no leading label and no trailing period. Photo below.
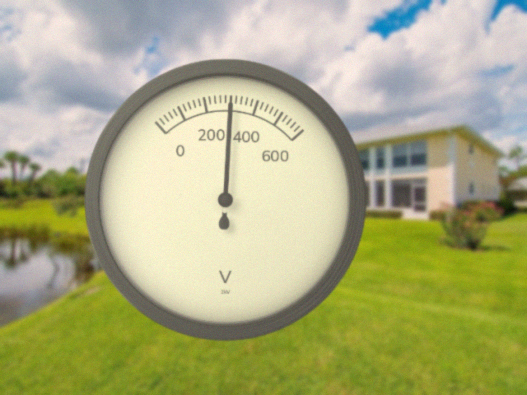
300V
